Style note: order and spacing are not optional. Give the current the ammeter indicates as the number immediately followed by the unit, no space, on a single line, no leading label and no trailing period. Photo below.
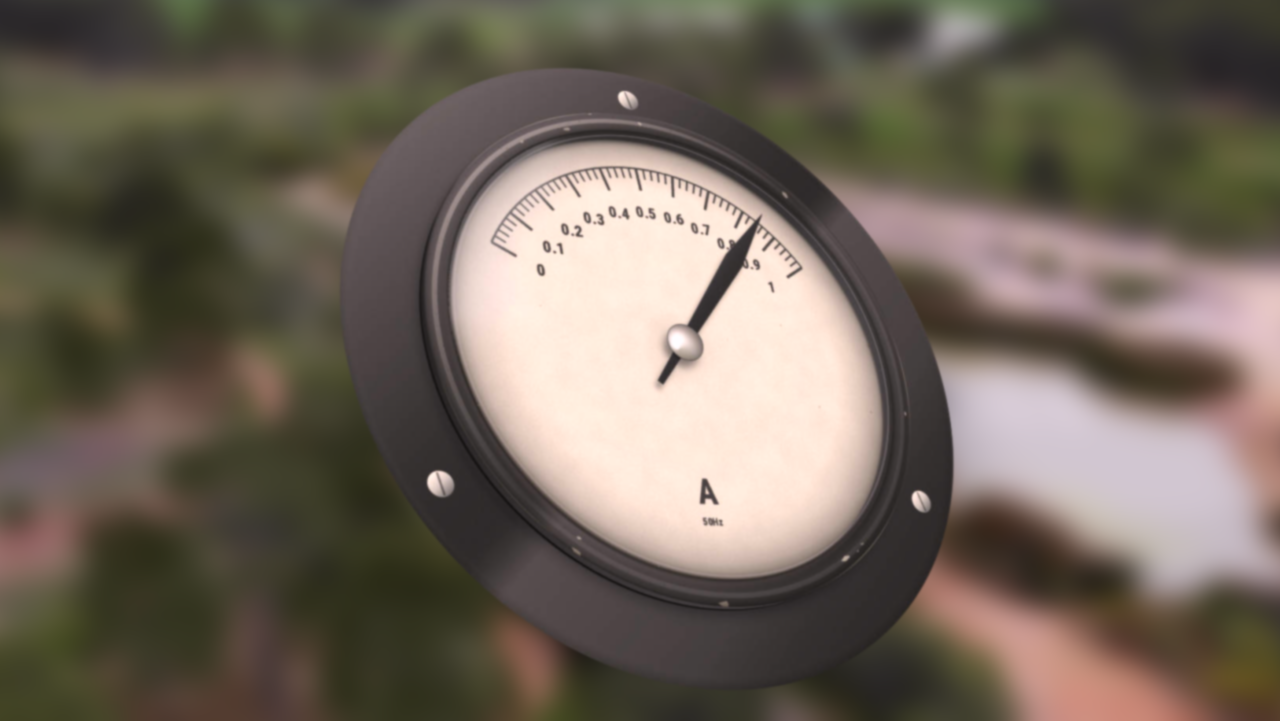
0.84A
